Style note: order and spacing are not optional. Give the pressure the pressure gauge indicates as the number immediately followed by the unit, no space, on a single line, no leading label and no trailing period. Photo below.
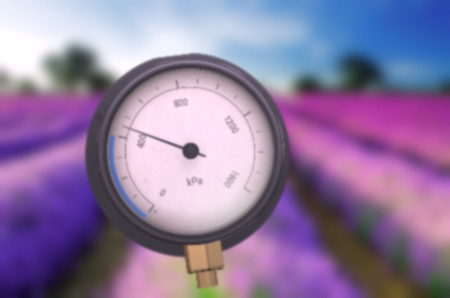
450kPa
